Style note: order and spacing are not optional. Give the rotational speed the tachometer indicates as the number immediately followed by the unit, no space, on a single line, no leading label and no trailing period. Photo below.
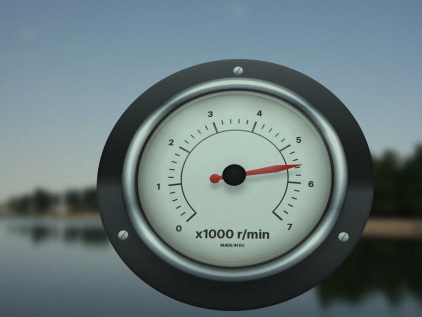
5600rpm
